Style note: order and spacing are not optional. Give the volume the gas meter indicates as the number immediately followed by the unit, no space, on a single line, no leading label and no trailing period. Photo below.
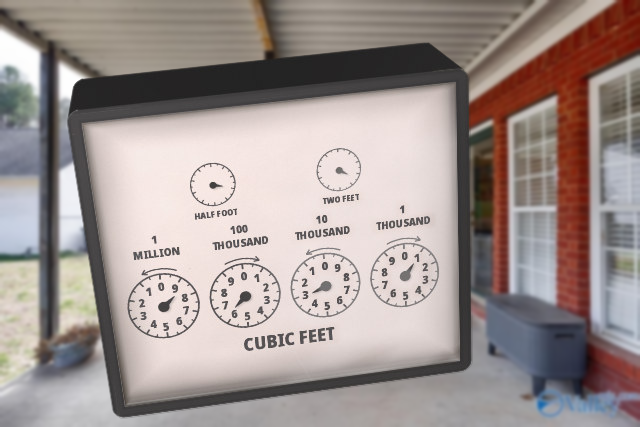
863100ft³
